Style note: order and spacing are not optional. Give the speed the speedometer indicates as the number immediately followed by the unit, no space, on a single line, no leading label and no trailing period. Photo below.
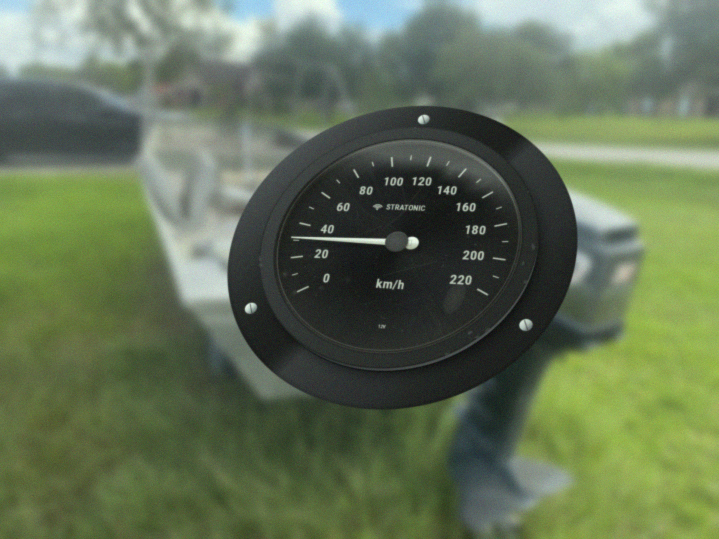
30km/h
